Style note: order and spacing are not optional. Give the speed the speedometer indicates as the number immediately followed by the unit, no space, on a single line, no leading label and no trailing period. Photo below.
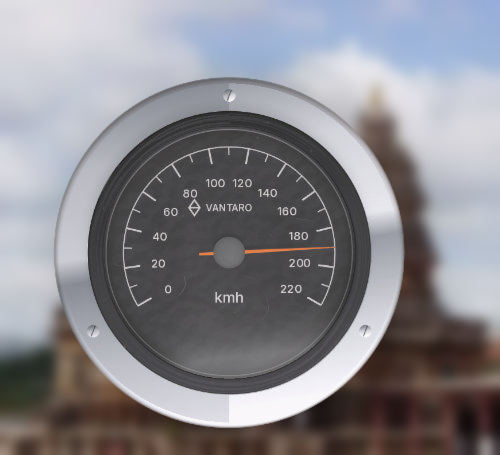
190km/h
